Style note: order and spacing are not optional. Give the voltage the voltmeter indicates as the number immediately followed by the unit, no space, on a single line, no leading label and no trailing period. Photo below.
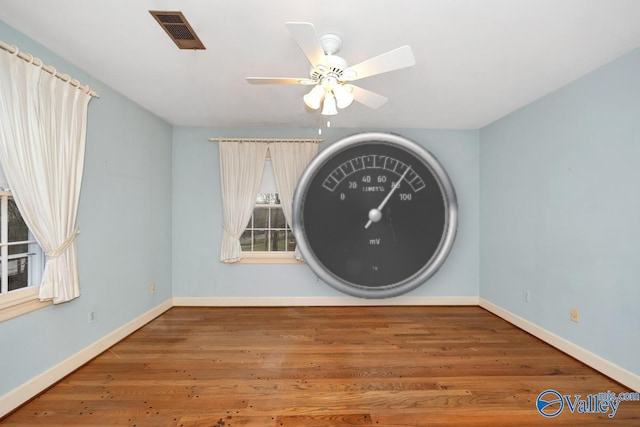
80mV
